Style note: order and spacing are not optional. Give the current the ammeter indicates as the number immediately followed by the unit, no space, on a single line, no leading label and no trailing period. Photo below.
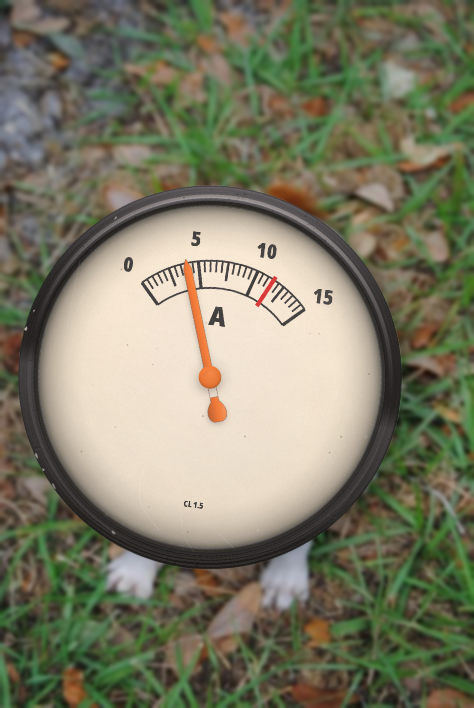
4A
